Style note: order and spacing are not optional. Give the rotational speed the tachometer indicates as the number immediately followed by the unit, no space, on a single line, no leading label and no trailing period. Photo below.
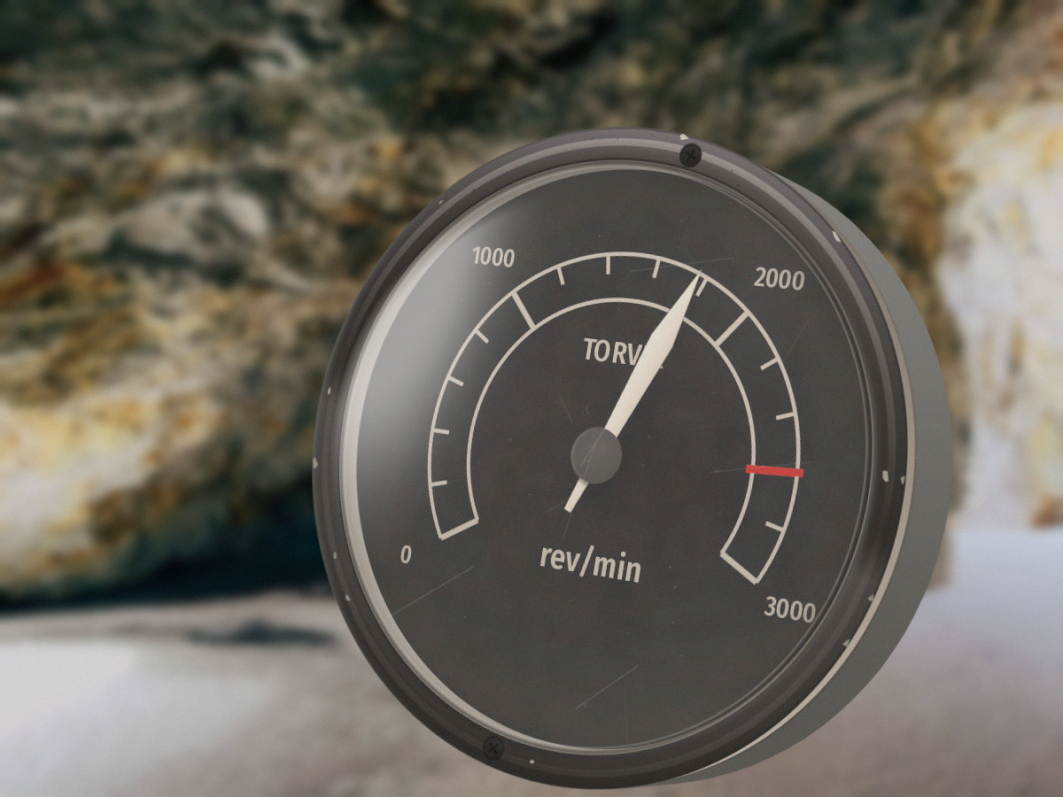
1800rpm
